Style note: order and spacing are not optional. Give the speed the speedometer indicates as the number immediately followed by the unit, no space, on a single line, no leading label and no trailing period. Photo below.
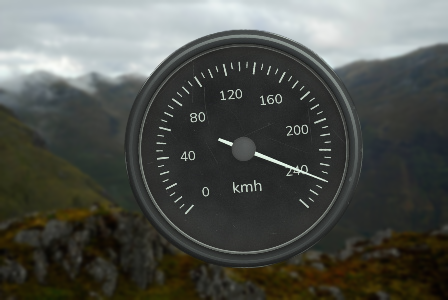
240km/h
